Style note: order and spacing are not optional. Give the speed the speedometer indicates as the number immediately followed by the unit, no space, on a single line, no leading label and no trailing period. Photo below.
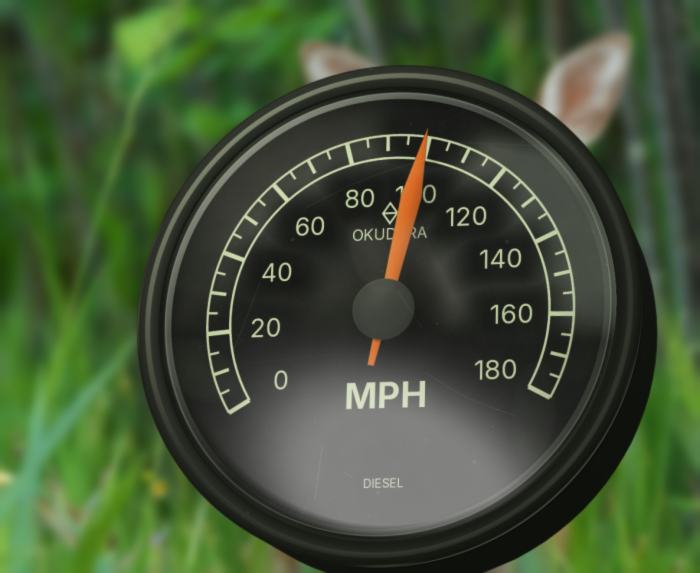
100mph
